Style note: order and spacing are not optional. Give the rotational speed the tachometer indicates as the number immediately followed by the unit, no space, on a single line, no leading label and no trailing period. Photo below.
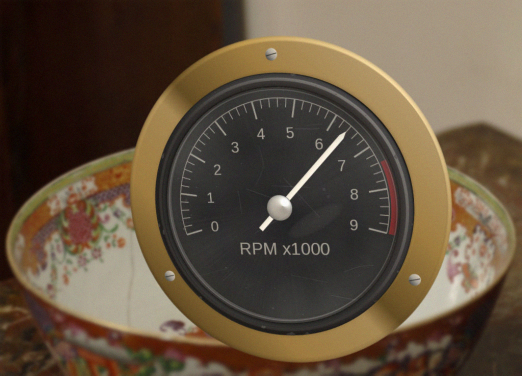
6400rpm
